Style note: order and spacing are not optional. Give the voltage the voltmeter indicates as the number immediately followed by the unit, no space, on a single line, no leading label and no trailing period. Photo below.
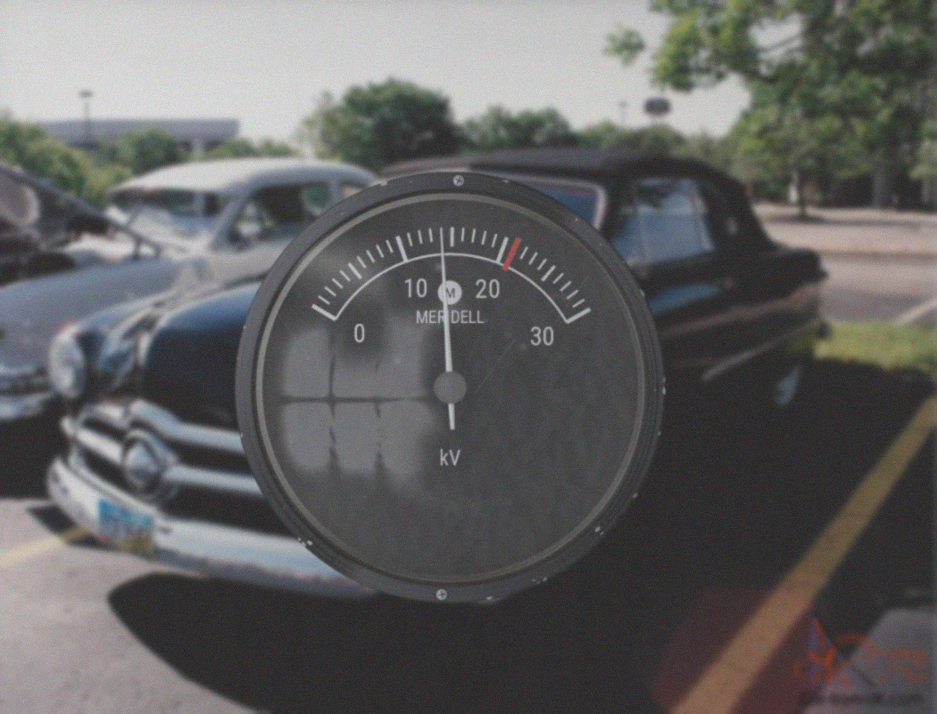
14kV
